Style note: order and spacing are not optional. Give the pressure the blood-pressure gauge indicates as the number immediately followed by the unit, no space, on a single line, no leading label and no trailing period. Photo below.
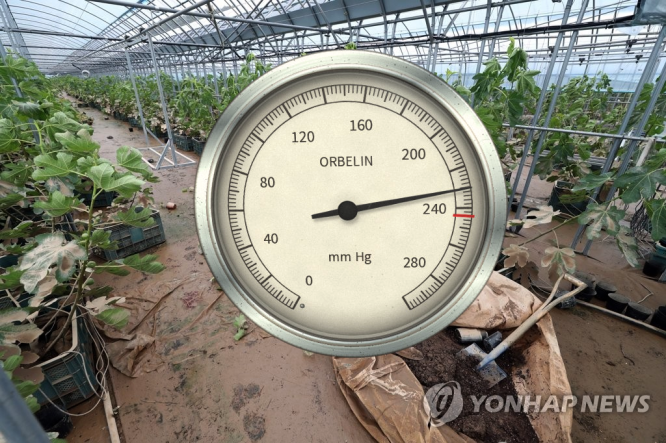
230mmHg
